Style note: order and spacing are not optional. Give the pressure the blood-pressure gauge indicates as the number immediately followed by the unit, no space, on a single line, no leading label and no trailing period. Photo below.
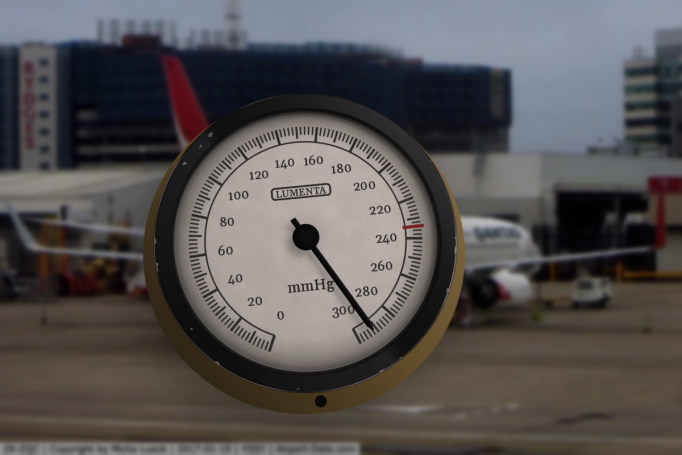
292mmHg
